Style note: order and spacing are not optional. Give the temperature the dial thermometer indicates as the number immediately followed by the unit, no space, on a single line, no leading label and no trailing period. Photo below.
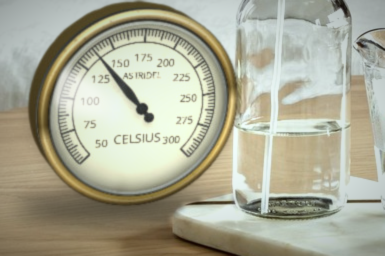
137.5°C
